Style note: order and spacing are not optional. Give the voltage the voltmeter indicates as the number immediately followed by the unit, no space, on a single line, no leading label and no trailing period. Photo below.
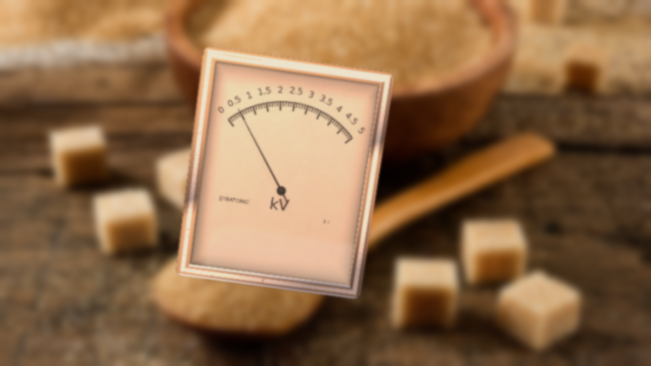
0.5kV
